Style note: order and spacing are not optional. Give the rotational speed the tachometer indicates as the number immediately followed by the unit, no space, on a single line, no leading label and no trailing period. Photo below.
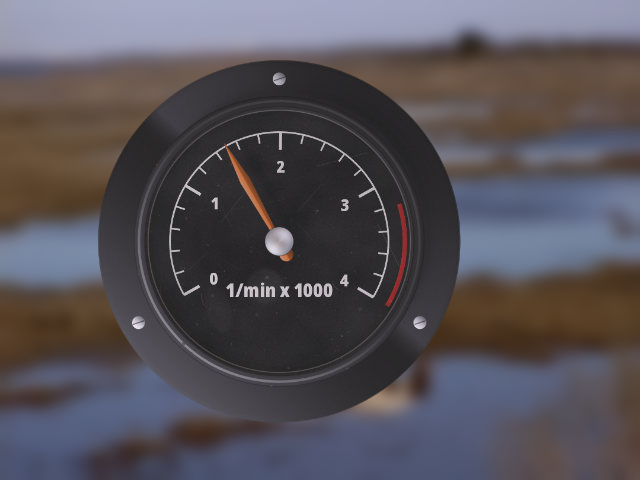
1500rpm
